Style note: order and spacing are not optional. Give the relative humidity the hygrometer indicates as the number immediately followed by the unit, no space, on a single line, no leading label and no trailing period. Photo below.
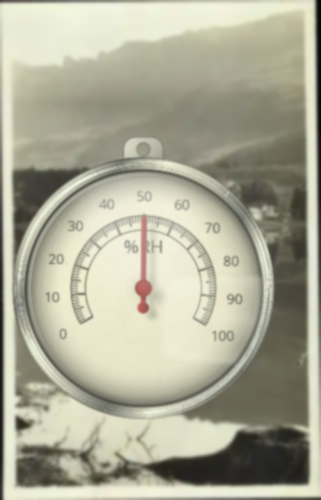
50%
